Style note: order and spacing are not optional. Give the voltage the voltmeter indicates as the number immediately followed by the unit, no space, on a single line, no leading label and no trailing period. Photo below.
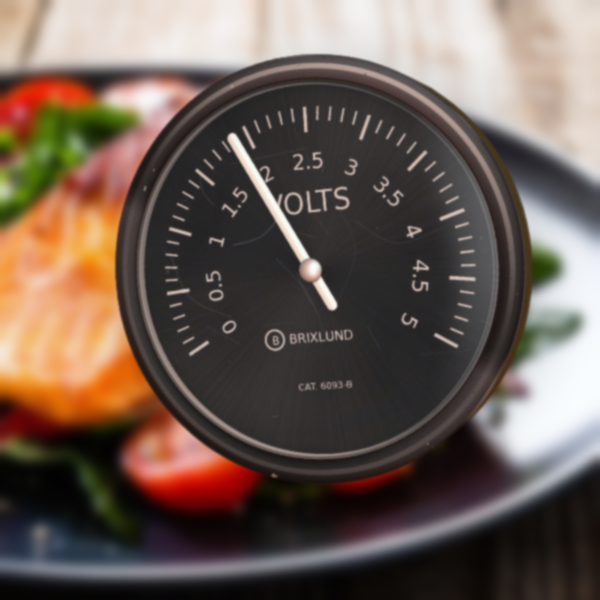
1.9V
